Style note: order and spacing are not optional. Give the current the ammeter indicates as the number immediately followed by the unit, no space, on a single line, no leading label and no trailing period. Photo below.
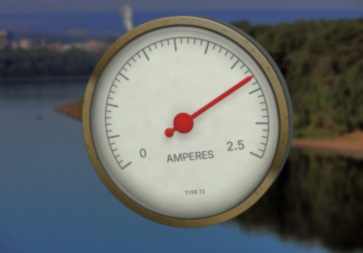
1.9A
